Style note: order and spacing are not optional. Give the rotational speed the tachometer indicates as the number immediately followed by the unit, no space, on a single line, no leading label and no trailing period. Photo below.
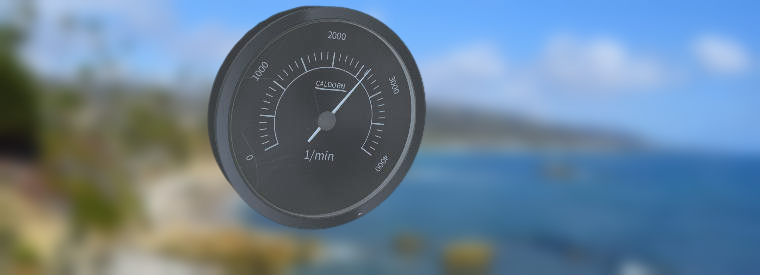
2600rpm
